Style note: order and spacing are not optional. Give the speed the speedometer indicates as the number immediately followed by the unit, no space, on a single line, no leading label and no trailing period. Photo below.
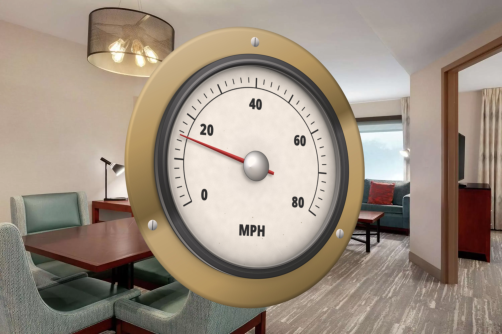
15mph
